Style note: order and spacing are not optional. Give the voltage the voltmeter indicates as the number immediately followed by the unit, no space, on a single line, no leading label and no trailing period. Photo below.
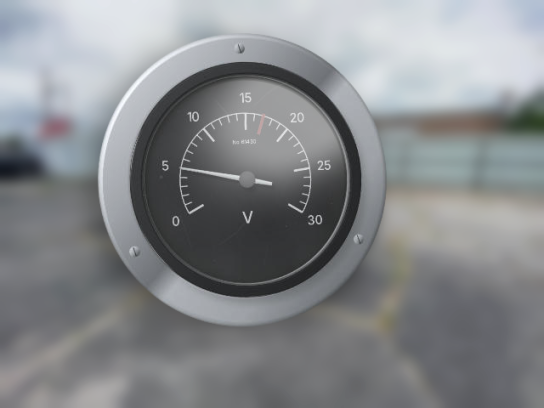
5V
